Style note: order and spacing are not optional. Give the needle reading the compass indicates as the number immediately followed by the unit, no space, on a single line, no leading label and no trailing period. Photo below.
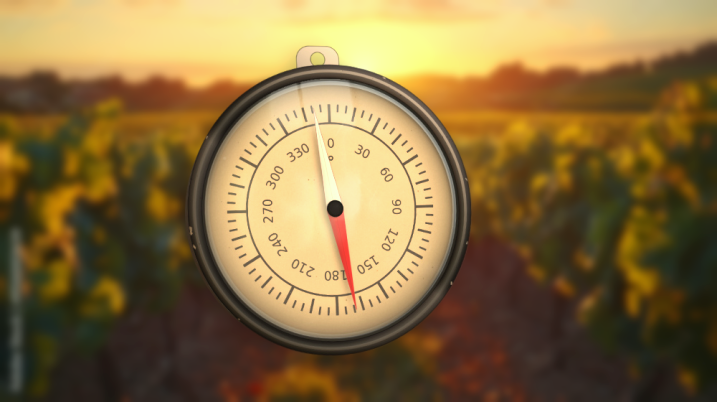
170°
